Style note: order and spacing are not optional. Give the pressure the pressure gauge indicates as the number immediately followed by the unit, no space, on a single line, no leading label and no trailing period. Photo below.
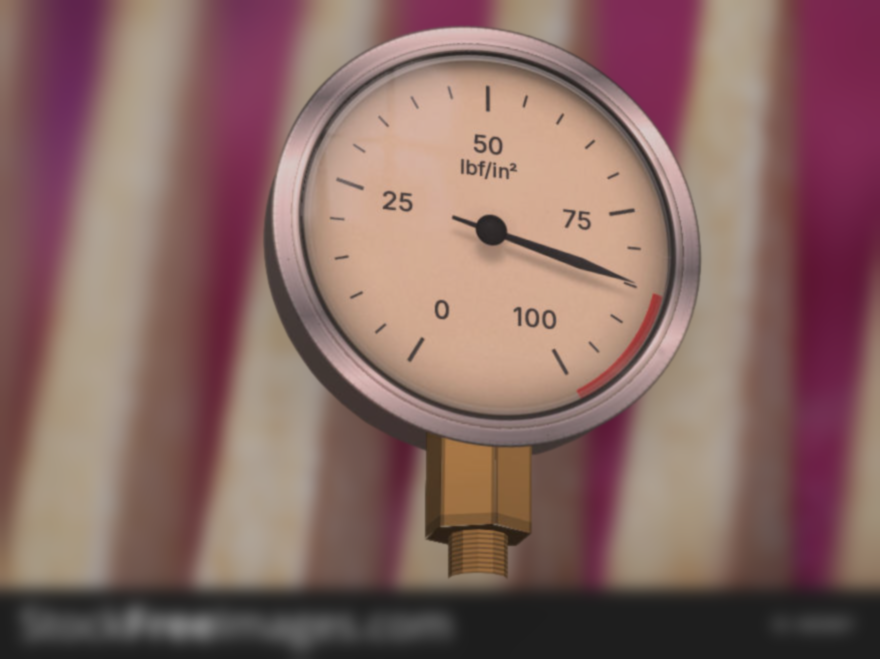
85psi
